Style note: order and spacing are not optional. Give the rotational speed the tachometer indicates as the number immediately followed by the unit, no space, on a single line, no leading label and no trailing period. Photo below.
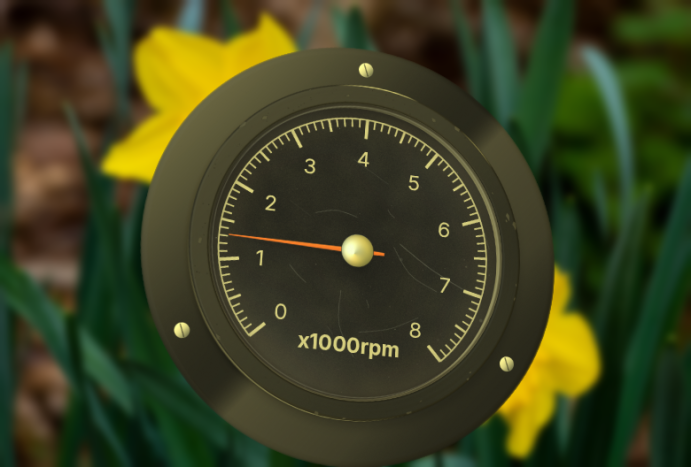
1300rpm
